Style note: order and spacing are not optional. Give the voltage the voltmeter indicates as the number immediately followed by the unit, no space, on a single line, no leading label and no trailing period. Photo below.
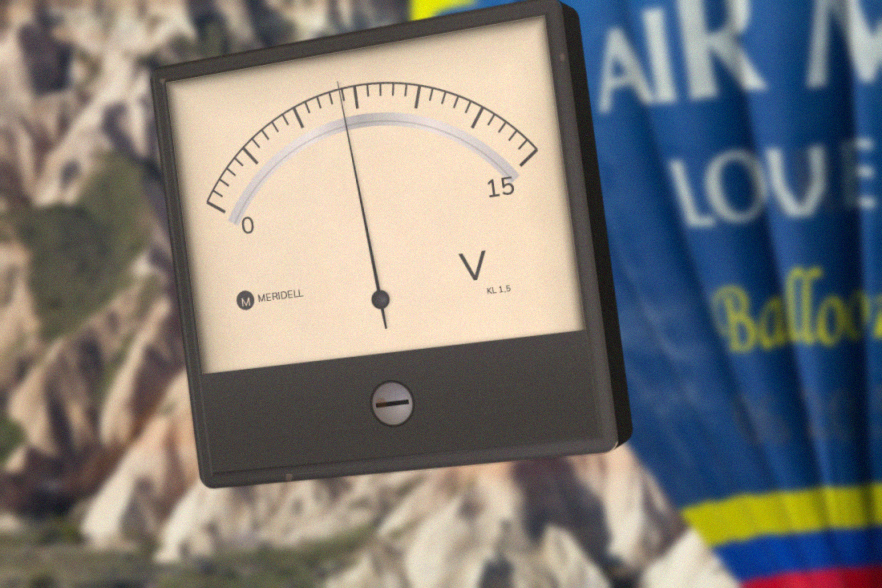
7V
